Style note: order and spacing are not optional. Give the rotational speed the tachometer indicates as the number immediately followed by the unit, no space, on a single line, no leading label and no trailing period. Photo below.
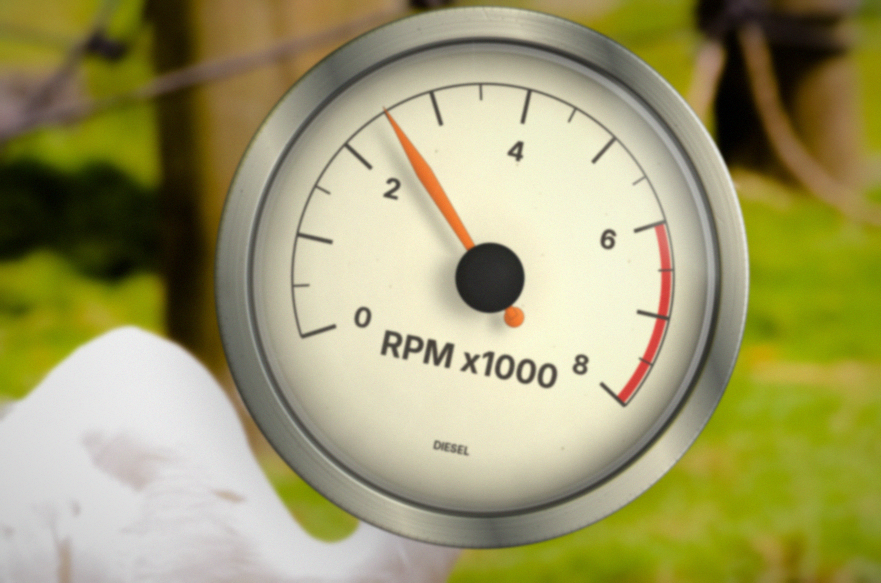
2500rpm
